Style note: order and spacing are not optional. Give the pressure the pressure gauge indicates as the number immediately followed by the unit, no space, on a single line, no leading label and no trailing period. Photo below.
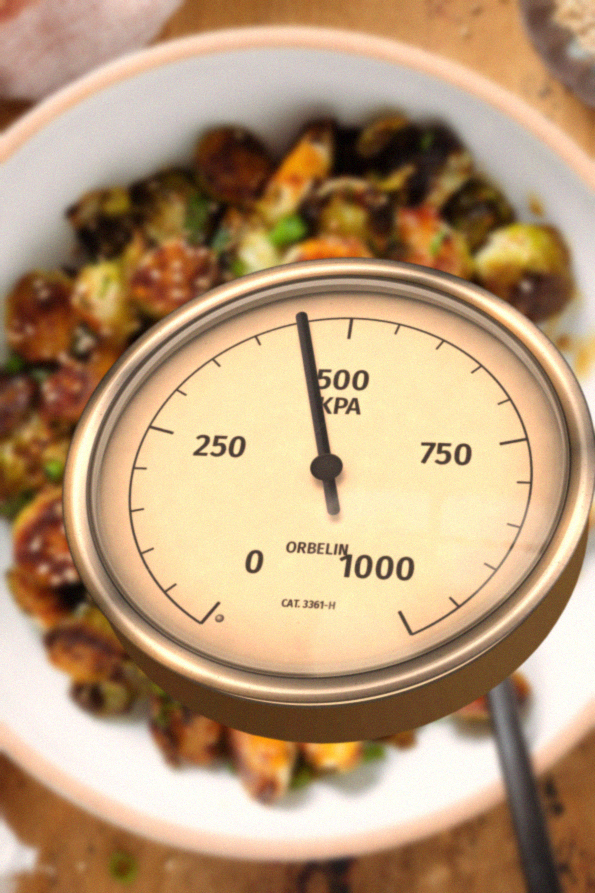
450kPa
